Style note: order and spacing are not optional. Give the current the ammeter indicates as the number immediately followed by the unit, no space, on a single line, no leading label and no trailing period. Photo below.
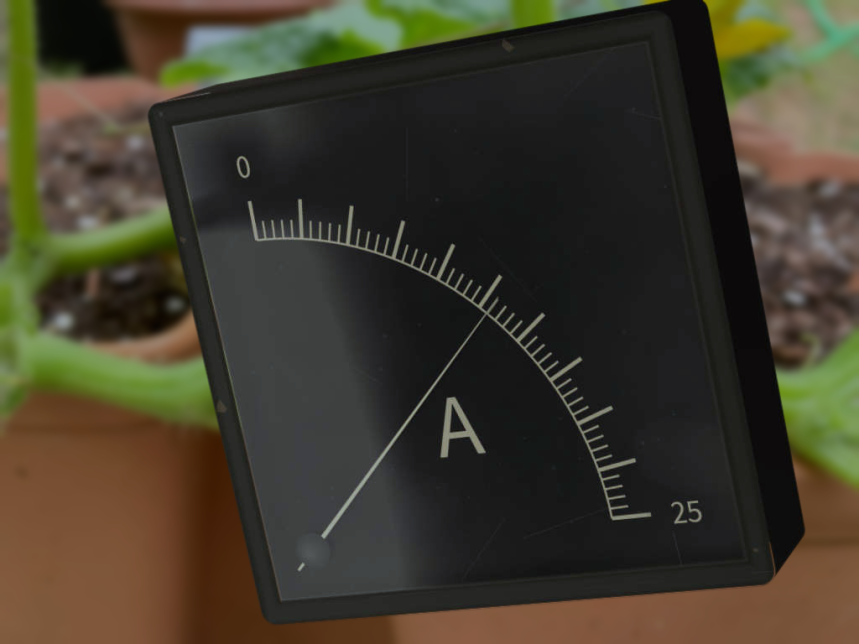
13A
